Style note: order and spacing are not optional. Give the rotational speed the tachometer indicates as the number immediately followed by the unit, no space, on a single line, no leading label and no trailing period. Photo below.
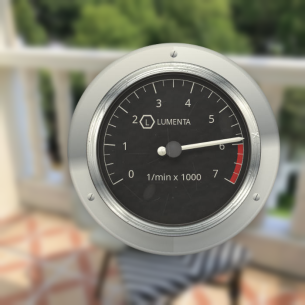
5875rpm
